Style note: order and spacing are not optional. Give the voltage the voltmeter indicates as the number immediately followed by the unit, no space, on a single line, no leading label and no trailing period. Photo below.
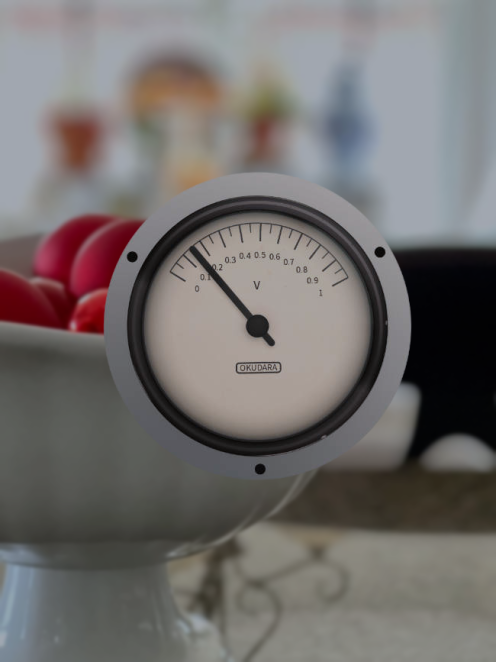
0.15V
